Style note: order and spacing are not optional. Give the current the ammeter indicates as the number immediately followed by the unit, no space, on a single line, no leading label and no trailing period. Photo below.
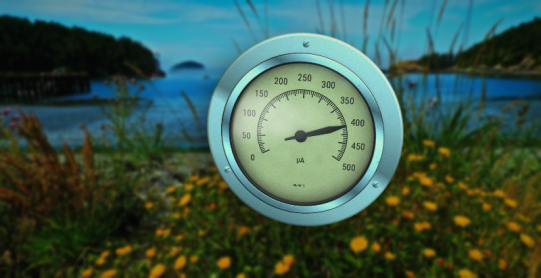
400µA
